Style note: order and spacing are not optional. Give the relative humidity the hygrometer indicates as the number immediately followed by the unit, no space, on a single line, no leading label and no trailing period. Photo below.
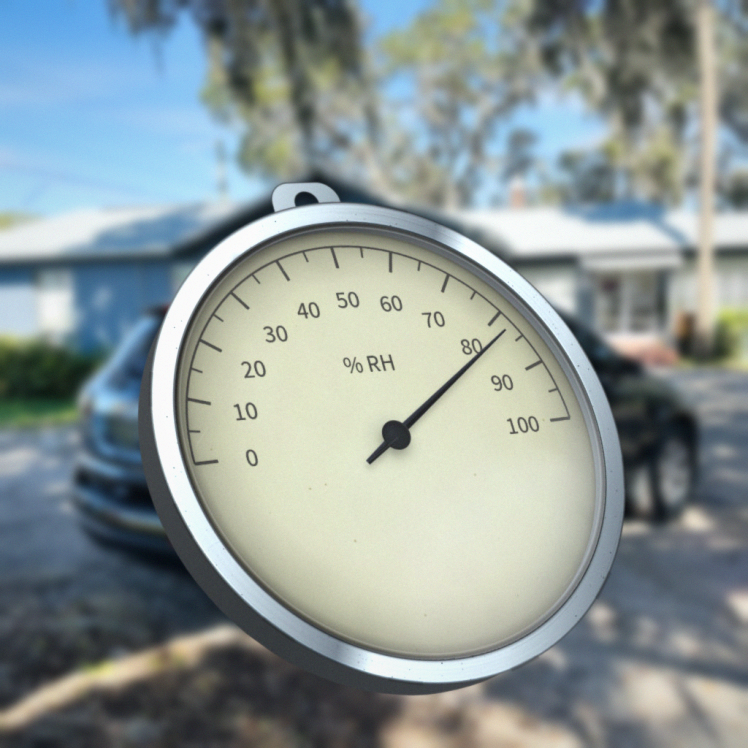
82.5%
